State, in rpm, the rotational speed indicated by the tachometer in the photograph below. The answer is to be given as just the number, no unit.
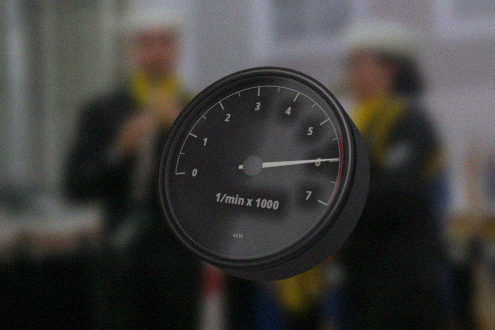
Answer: 6000
